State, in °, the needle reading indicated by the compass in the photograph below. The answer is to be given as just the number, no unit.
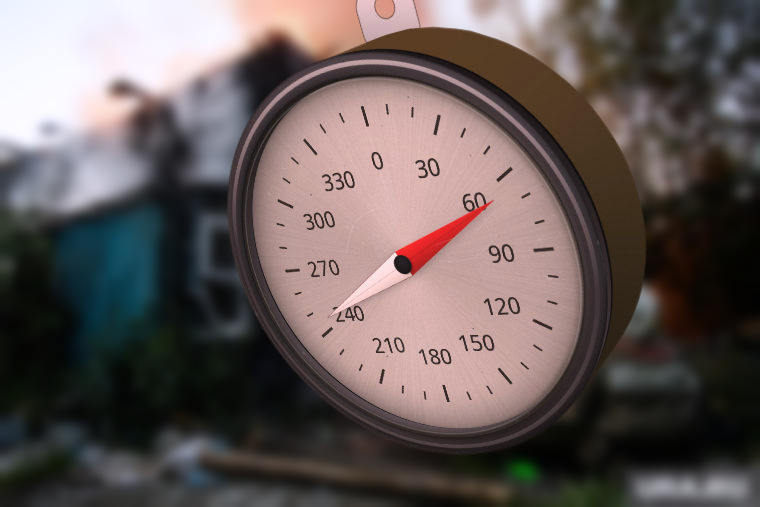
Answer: 65
